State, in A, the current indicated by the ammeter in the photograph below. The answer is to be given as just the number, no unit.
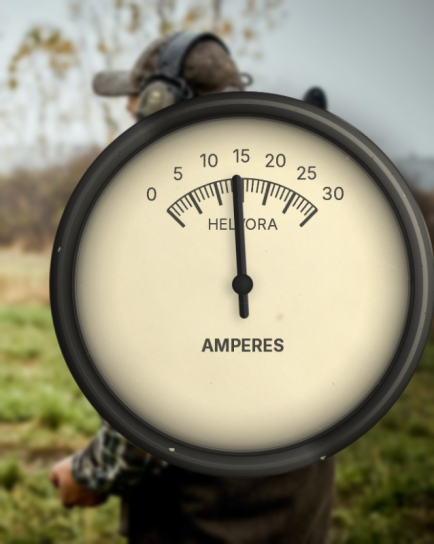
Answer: 14
